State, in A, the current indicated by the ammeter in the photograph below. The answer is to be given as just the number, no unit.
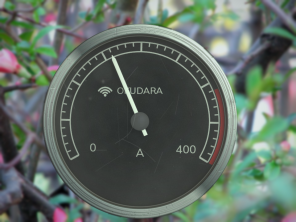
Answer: 160
